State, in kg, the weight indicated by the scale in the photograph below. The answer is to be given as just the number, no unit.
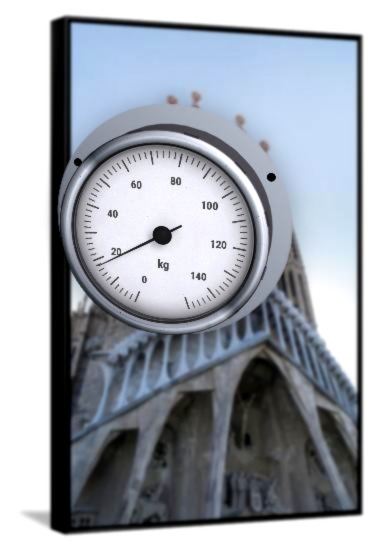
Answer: 18
